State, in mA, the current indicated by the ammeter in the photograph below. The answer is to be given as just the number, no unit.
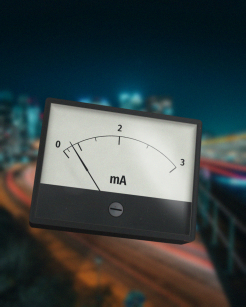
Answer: 0.75
